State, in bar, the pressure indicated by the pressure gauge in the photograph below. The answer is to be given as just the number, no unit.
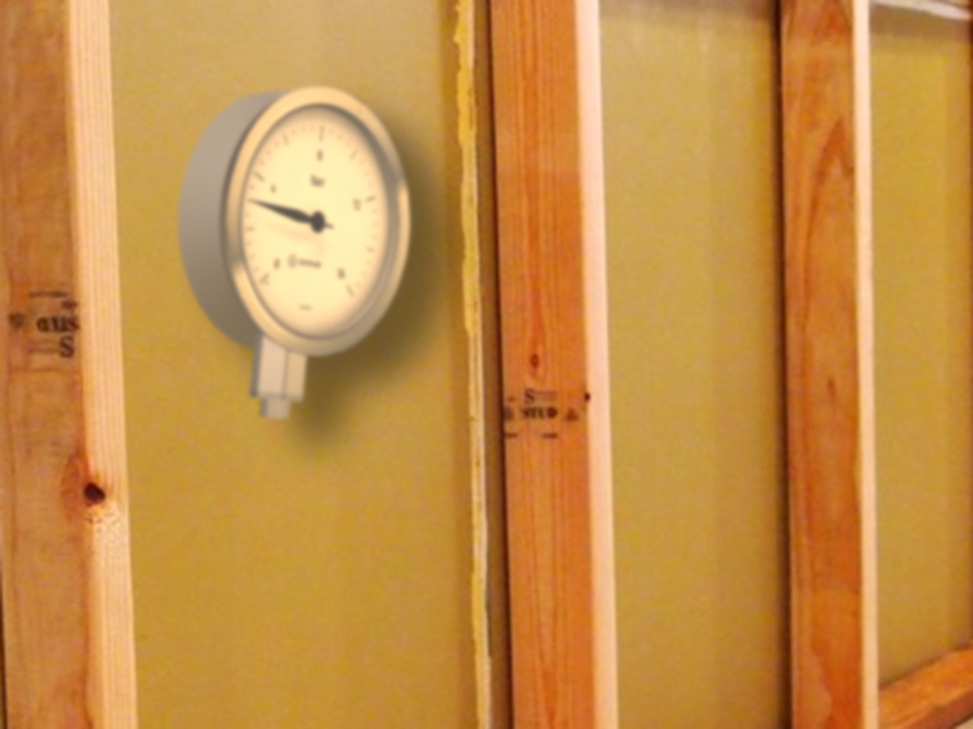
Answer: 3
